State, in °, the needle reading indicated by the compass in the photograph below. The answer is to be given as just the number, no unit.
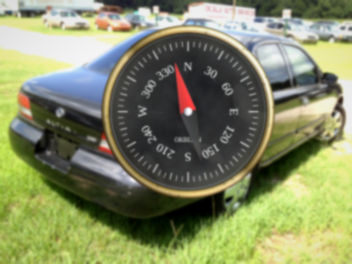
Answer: 345
